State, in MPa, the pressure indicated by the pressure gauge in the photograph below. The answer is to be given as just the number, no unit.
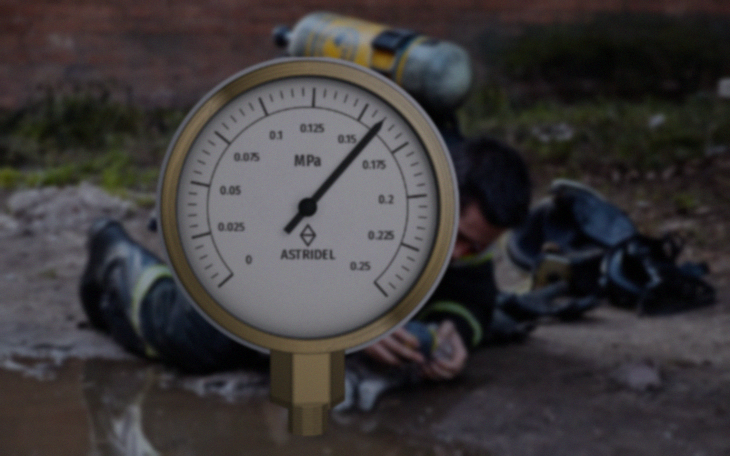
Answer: 0.16
